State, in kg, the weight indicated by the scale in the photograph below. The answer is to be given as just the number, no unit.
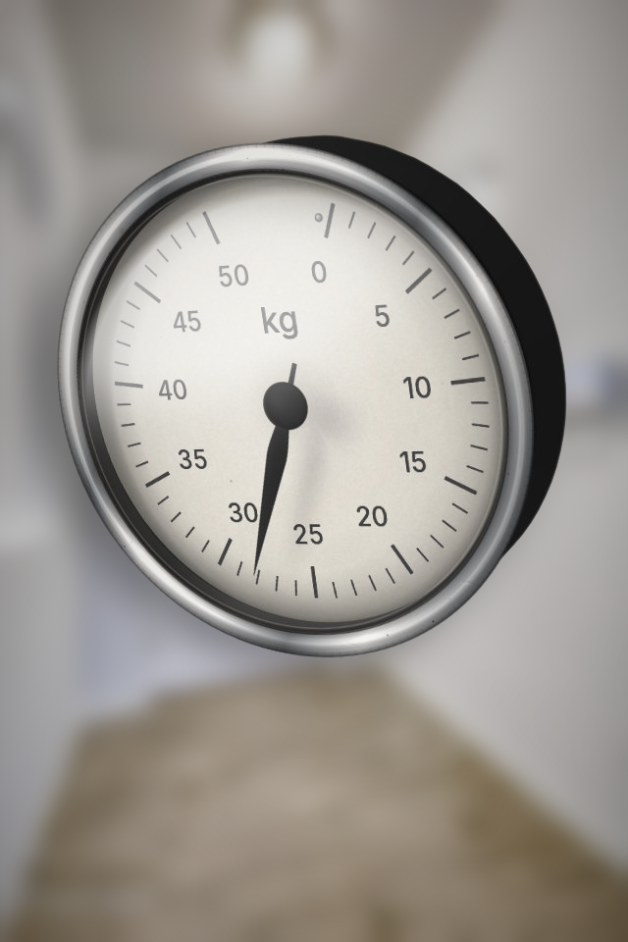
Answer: 28
